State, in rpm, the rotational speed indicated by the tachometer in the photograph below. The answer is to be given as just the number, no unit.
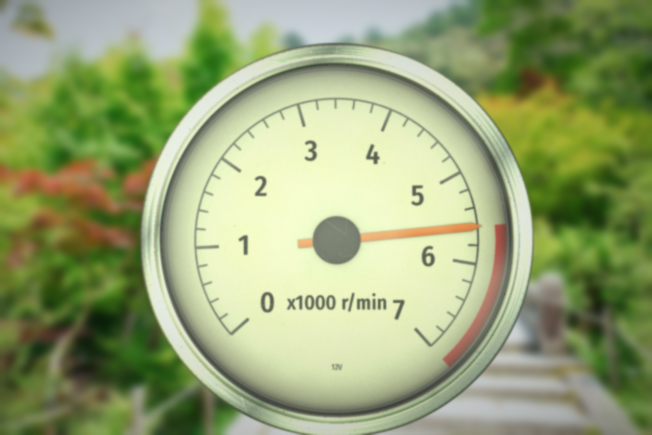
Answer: 5600
